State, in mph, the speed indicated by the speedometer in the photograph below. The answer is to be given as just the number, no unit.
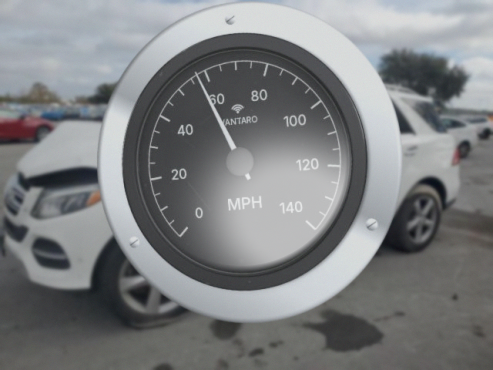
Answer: 57.5
